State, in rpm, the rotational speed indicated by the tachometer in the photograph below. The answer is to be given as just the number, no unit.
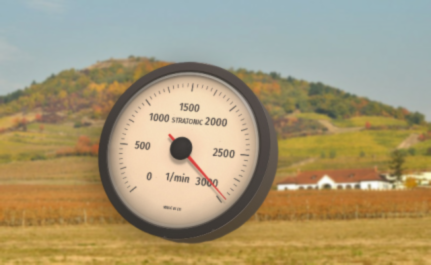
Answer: 2950
